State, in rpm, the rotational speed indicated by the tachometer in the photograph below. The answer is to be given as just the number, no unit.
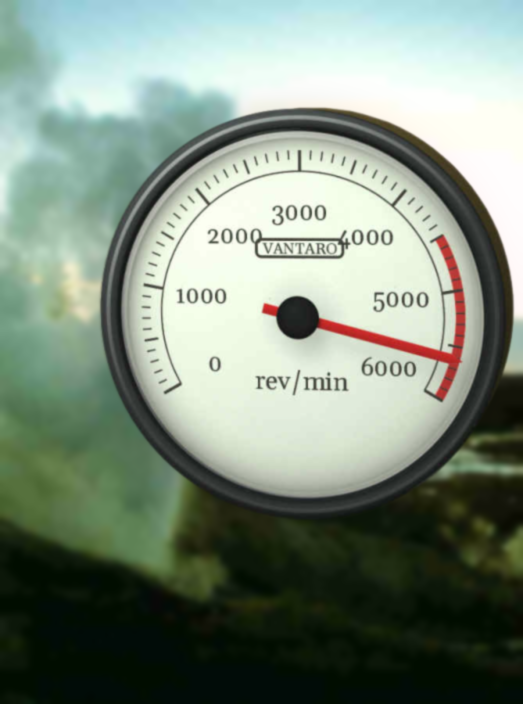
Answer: 5600
